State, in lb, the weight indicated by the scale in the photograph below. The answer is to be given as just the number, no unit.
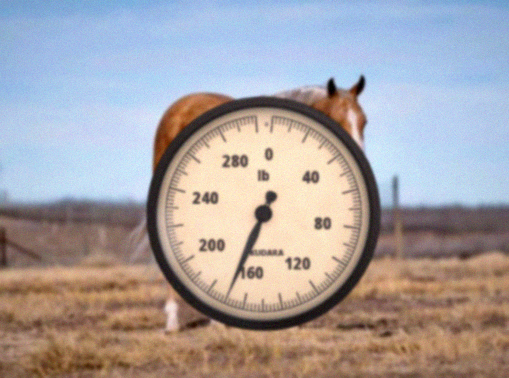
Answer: 170
